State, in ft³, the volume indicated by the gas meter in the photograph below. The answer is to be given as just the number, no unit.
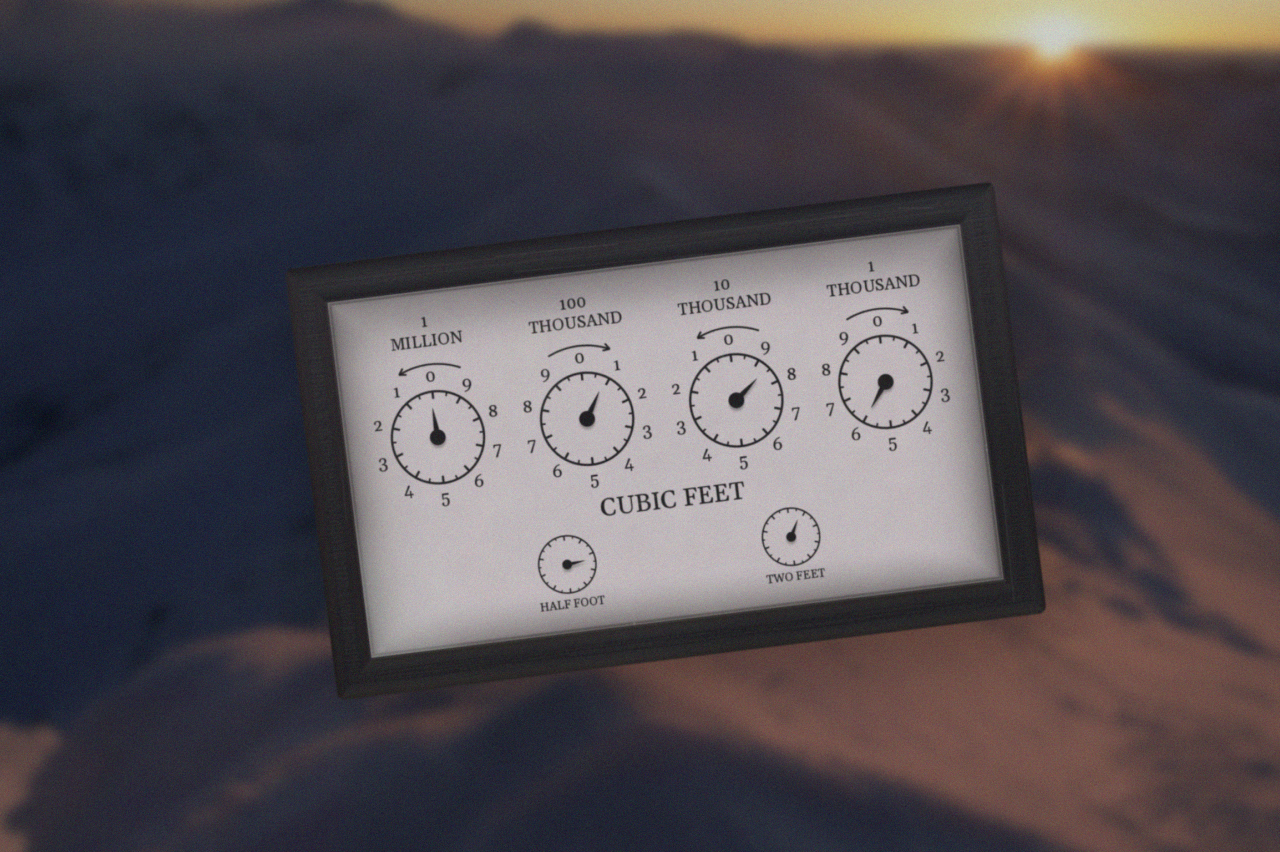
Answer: 8600
